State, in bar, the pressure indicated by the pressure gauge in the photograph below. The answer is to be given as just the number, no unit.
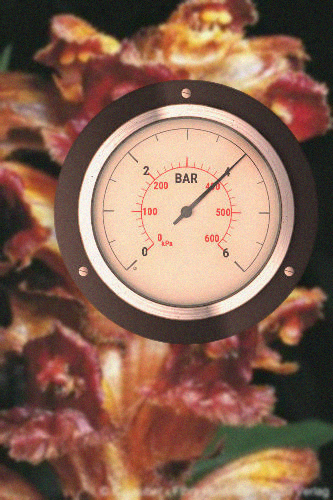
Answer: 4
